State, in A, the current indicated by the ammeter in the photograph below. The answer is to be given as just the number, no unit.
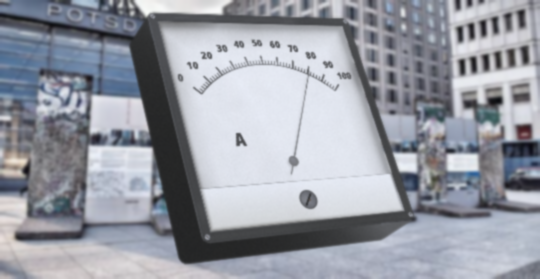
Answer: 80
